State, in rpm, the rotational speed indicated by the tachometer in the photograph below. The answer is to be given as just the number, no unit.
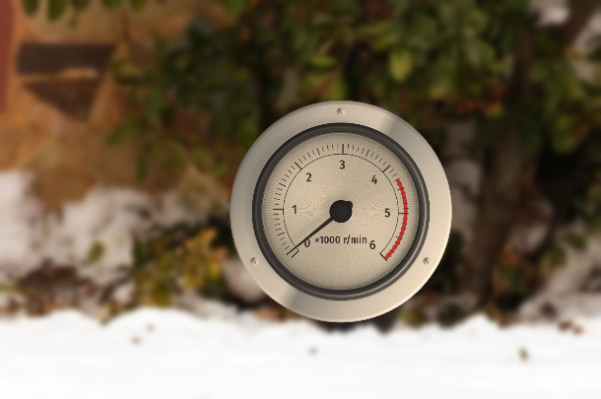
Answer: 100
